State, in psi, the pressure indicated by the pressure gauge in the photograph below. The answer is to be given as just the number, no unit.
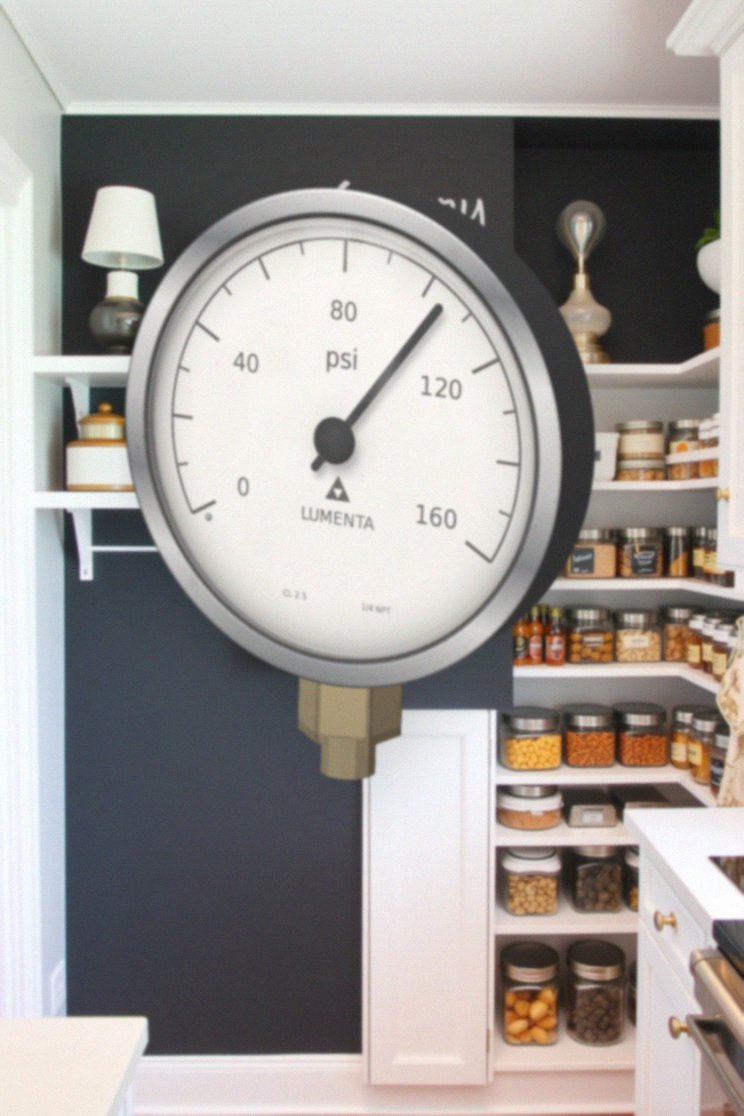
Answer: 105
